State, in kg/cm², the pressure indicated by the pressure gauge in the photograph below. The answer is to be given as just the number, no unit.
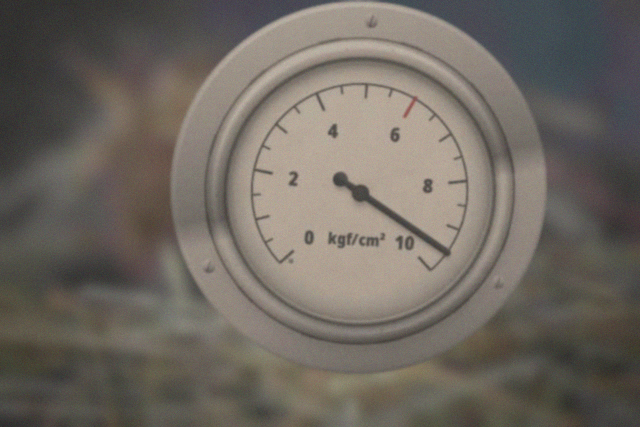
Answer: 9.5
